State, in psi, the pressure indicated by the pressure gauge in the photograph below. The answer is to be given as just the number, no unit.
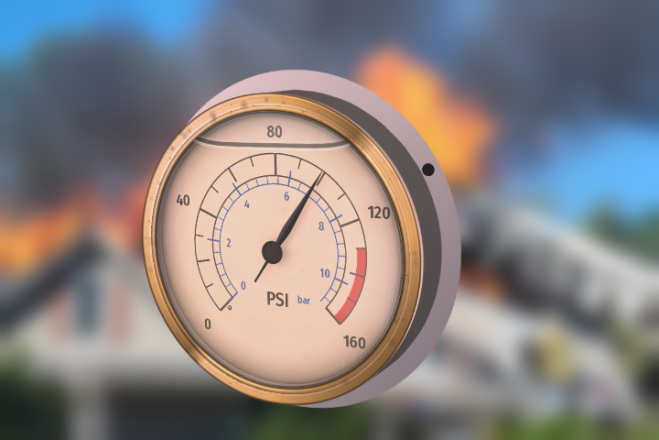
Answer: 100
